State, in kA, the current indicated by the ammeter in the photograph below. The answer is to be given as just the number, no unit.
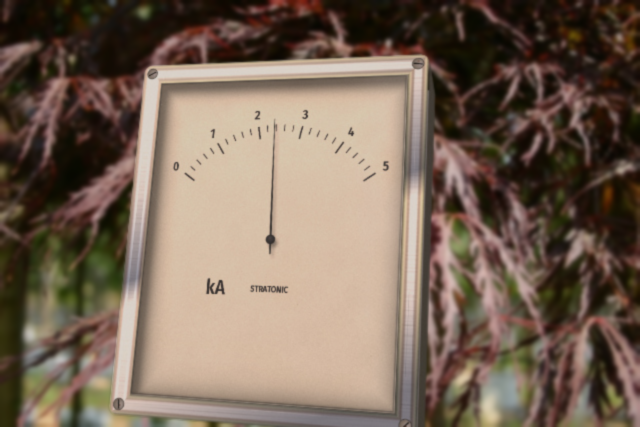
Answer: 2.4
